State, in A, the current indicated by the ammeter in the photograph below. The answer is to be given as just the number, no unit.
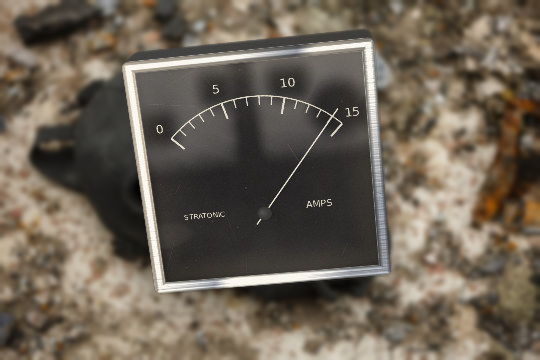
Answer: 14
